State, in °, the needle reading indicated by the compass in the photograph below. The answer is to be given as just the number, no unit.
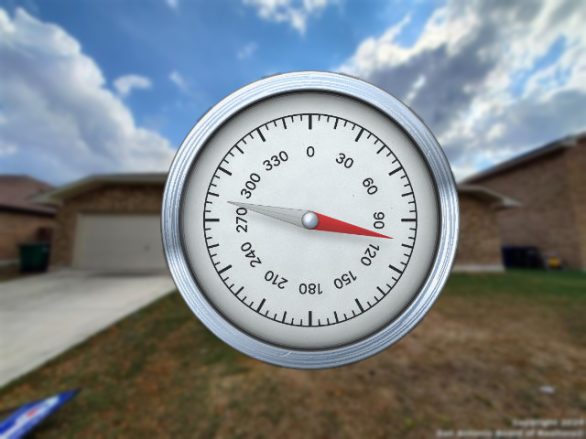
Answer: 102.5
